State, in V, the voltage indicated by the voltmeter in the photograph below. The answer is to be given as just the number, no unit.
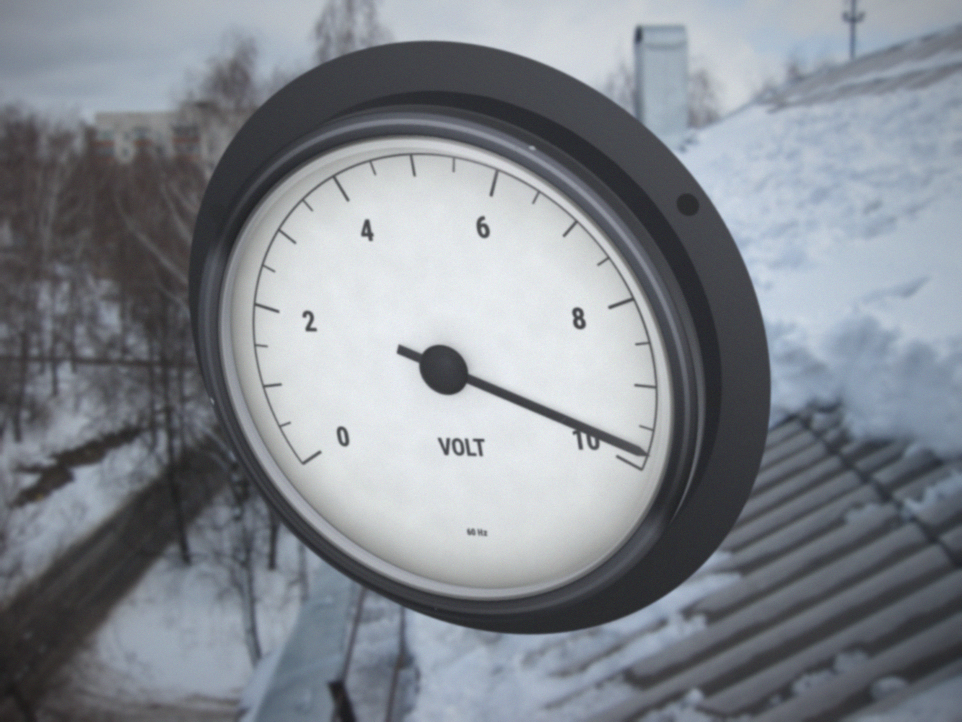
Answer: 9.75
